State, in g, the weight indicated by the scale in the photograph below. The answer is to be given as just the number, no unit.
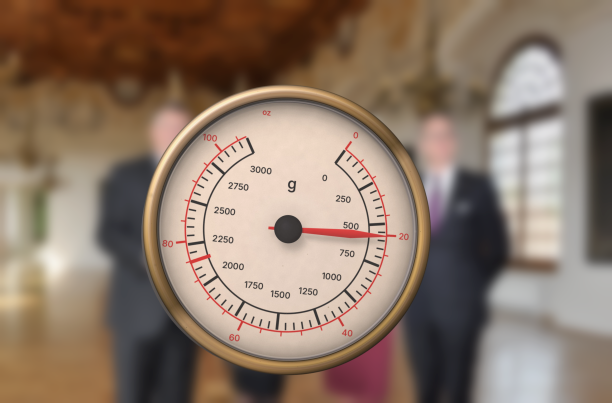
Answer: 575
